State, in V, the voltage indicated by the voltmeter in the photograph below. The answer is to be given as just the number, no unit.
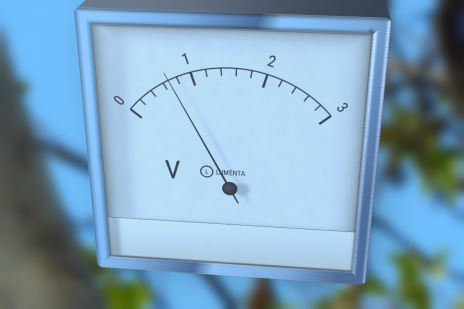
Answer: 0.7
